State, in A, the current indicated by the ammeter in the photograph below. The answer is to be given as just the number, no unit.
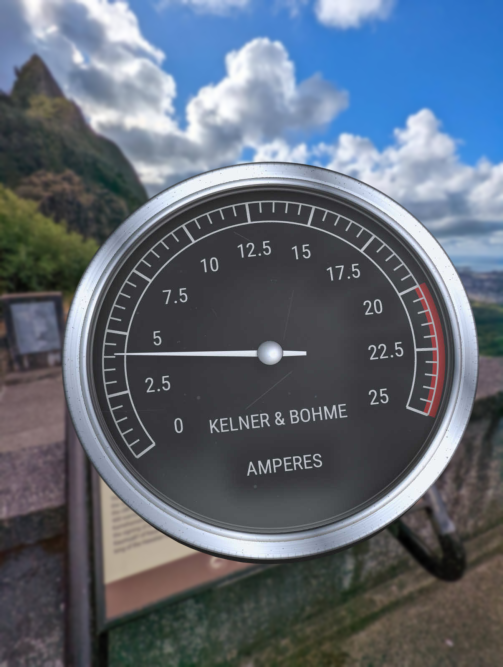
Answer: 4
